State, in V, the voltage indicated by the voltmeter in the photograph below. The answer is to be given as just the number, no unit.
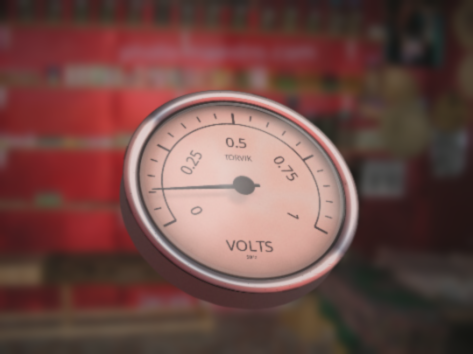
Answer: 0.1
